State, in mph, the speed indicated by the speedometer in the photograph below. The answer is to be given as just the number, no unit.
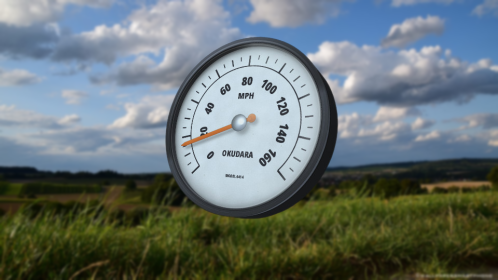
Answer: 15
